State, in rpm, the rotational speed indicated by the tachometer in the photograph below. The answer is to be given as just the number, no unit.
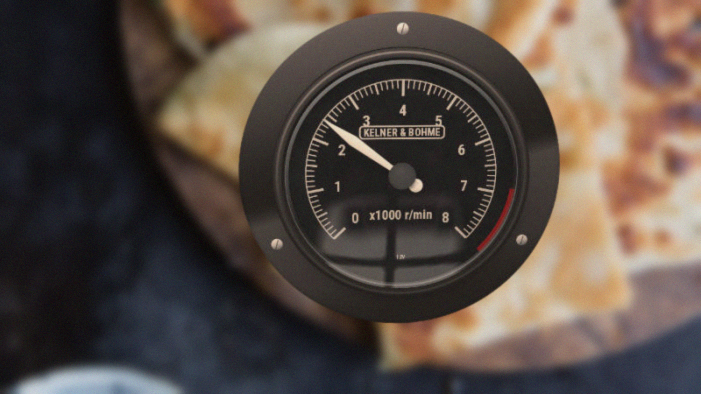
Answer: 2400
